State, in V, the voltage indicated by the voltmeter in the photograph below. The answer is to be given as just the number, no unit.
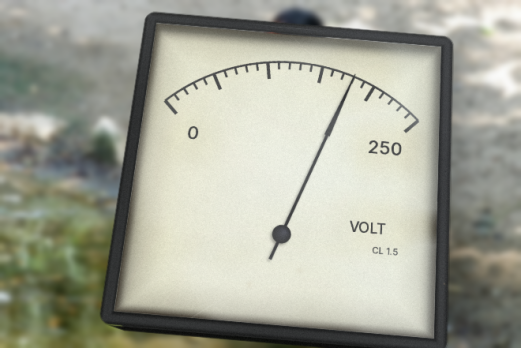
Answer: 180
